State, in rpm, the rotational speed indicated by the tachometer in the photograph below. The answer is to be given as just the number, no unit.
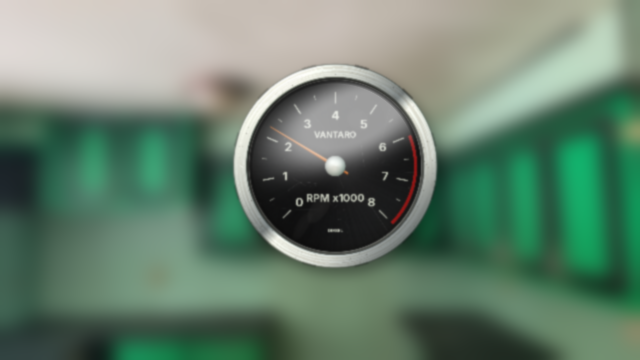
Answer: 2250
